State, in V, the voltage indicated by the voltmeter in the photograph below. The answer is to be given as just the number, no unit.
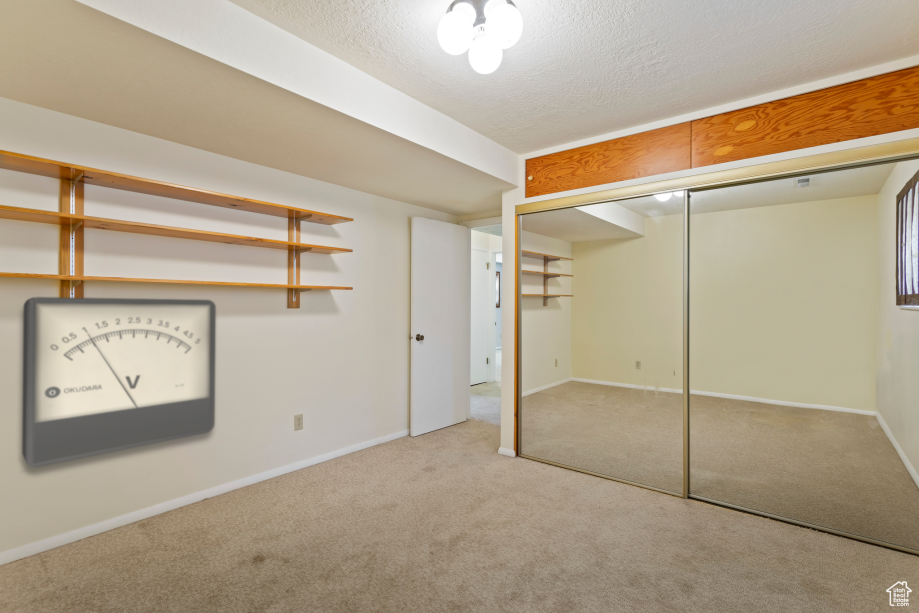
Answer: 1
